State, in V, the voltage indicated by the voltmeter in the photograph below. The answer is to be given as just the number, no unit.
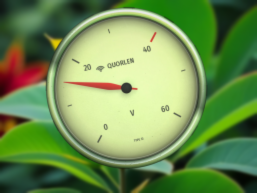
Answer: 15
